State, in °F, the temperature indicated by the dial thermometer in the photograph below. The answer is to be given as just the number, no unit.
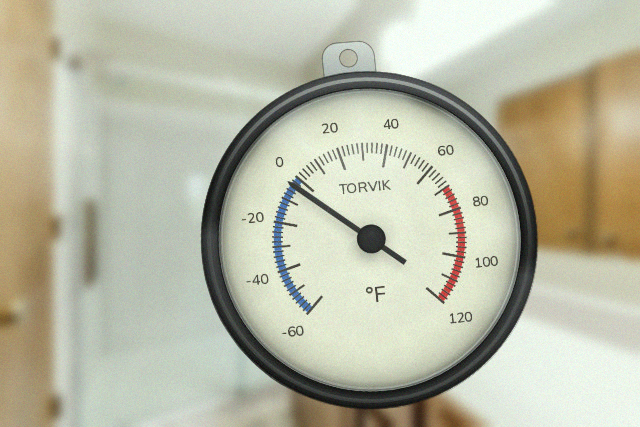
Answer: -4
